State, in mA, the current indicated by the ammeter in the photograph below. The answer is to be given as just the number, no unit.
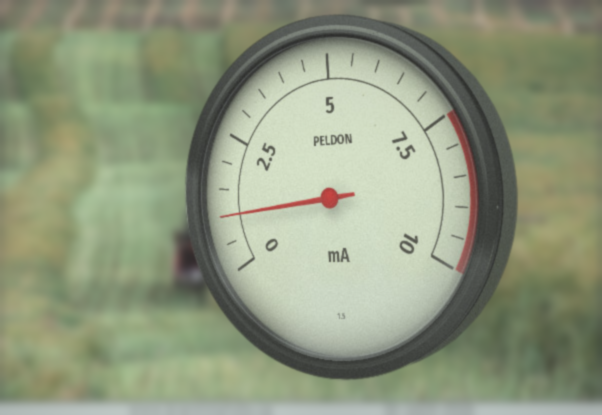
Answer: 1
